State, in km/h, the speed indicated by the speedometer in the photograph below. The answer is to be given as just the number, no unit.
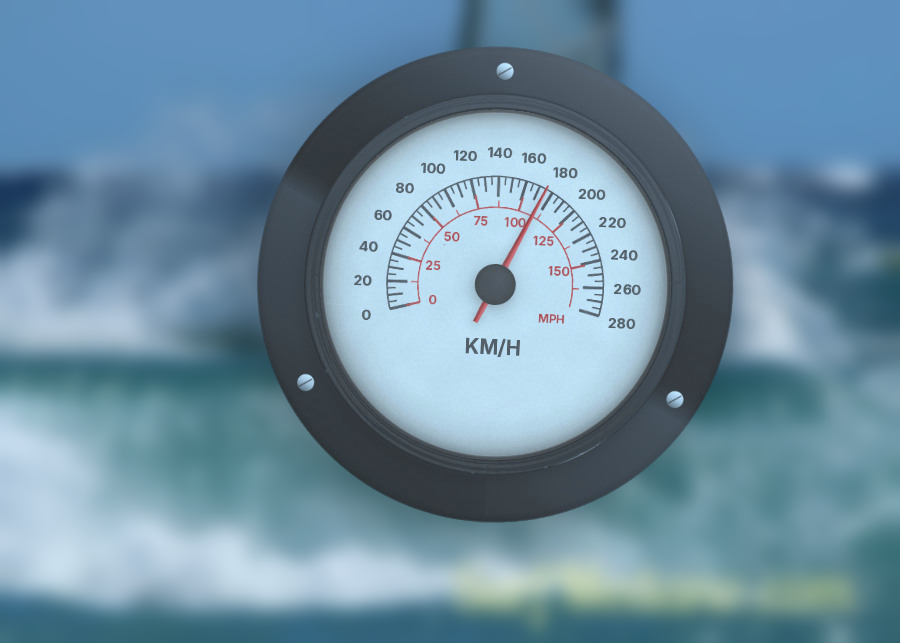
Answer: 175
